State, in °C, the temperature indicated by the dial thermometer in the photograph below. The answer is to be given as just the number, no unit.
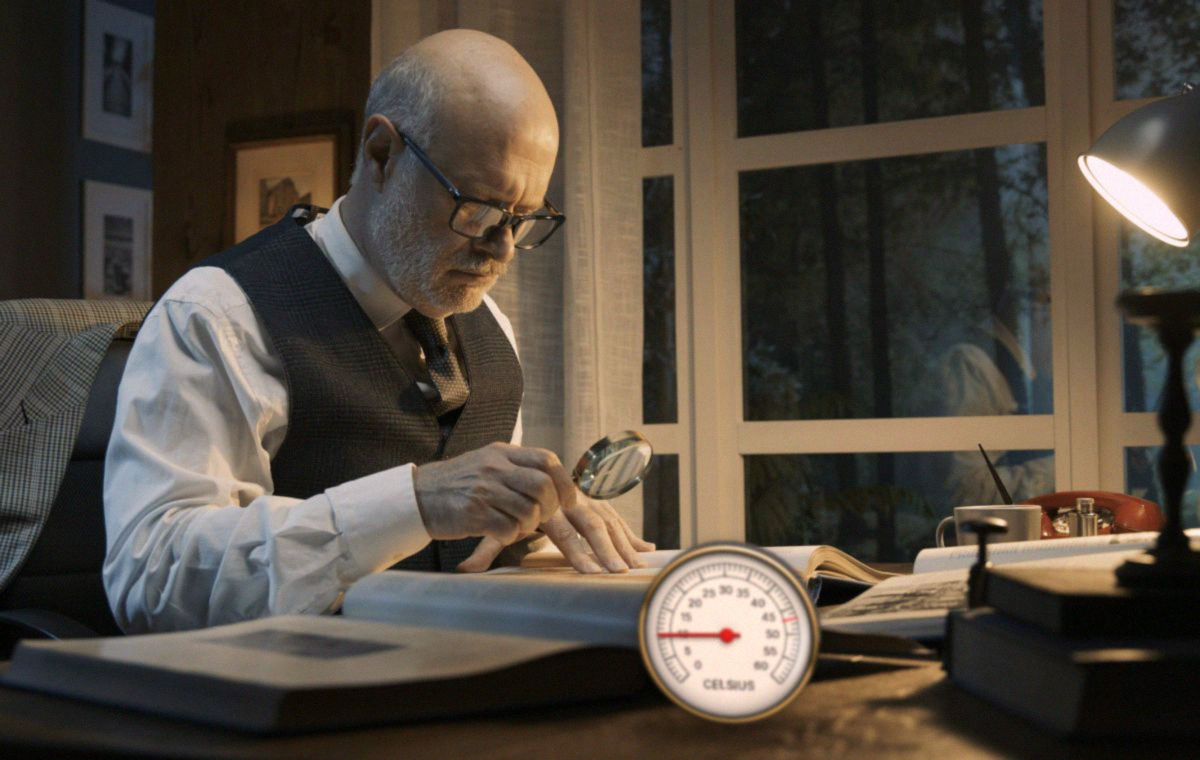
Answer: 10
